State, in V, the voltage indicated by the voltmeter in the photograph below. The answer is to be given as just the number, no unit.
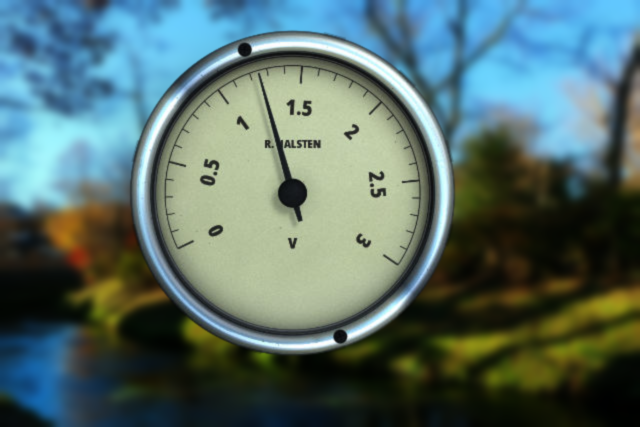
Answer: 1.25
